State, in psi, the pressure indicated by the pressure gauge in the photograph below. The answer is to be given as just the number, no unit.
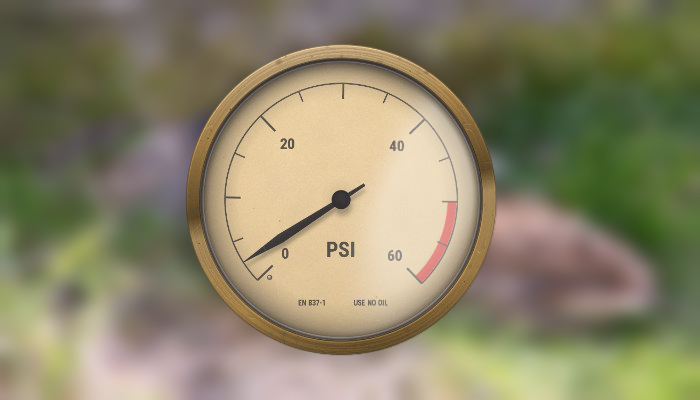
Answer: 2.5
